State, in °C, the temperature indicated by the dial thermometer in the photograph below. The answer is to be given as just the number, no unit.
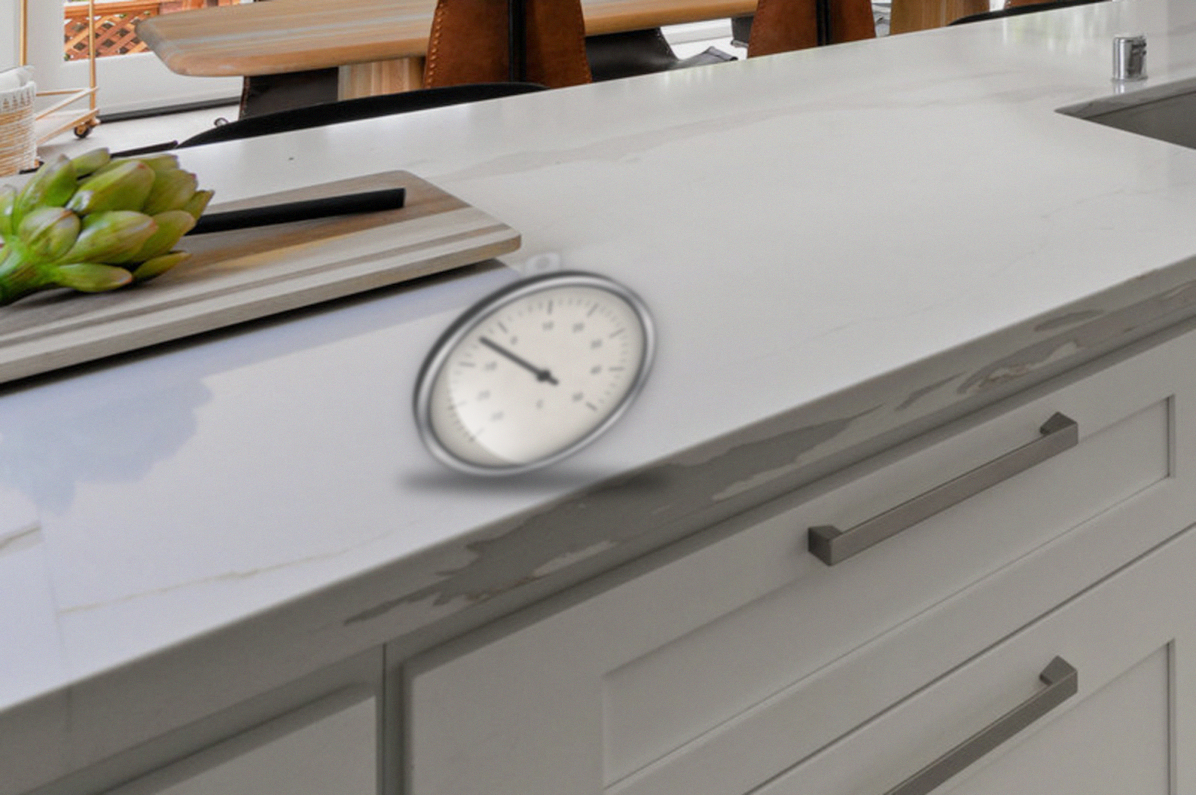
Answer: -4
